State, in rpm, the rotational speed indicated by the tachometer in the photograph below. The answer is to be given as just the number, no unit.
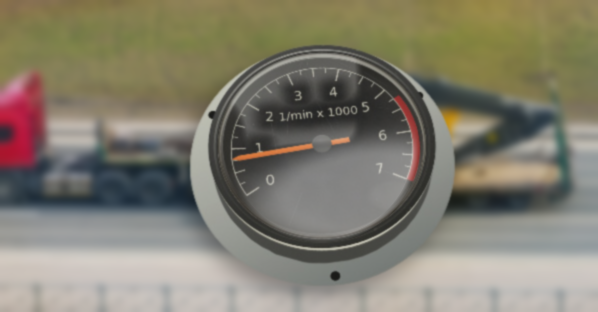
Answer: 750
